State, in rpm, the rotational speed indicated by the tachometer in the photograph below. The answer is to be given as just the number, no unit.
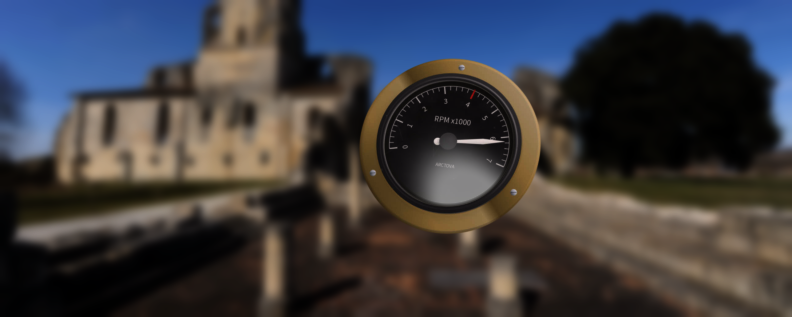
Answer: 6200
